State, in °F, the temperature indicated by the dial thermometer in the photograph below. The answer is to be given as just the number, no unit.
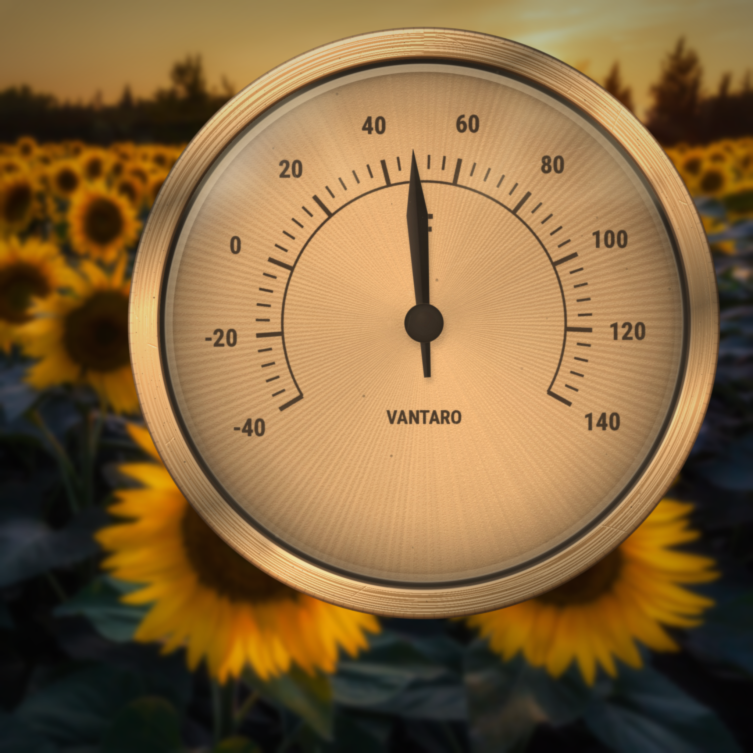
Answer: 48
